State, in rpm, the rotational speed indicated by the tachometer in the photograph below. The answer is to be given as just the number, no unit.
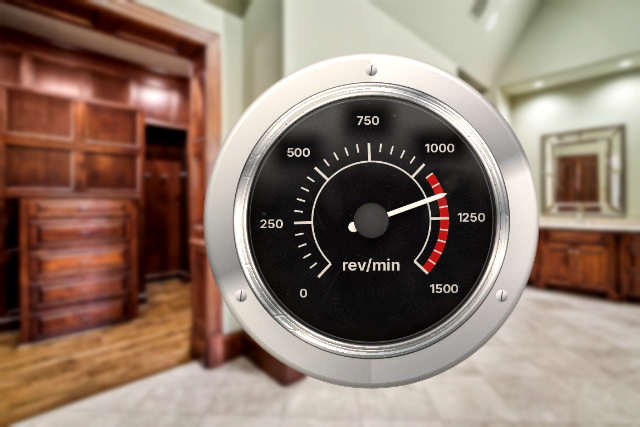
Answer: 1150
